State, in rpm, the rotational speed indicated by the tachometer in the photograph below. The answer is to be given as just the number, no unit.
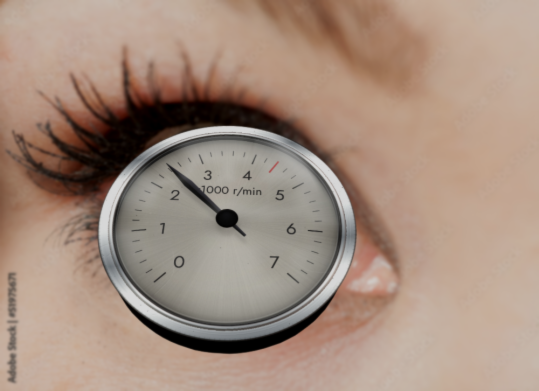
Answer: 2400
